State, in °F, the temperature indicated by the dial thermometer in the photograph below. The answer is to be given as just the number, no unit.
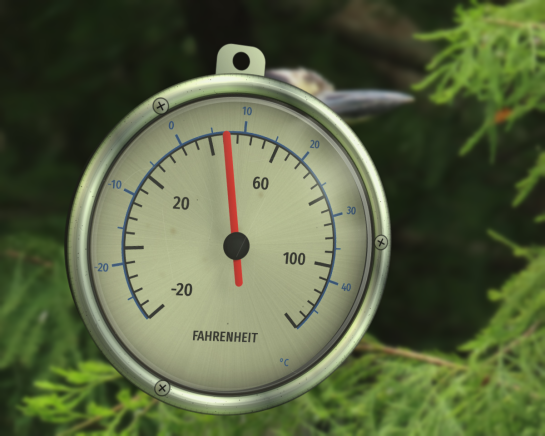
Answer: 44
